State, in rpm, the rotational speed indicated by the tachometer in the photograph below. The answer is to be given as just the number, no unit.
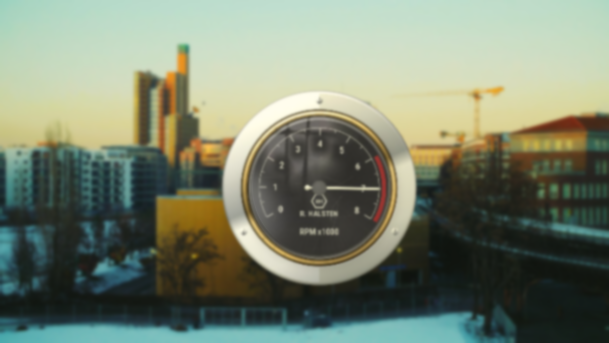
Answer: 7000
